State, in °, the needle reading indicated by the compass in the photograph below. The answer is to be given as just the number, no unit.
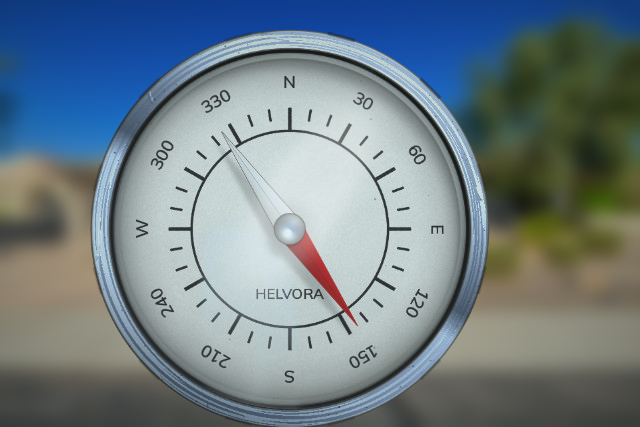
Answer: 145
